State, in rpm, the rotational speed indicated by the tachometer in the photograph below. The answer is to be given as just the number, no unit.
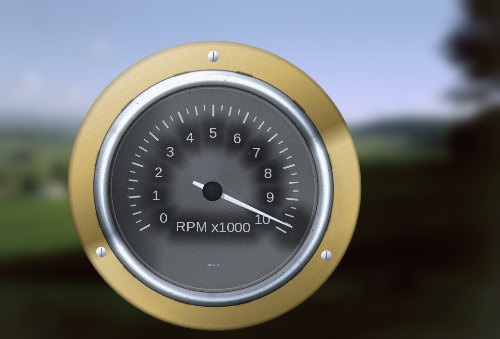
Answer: 9750
